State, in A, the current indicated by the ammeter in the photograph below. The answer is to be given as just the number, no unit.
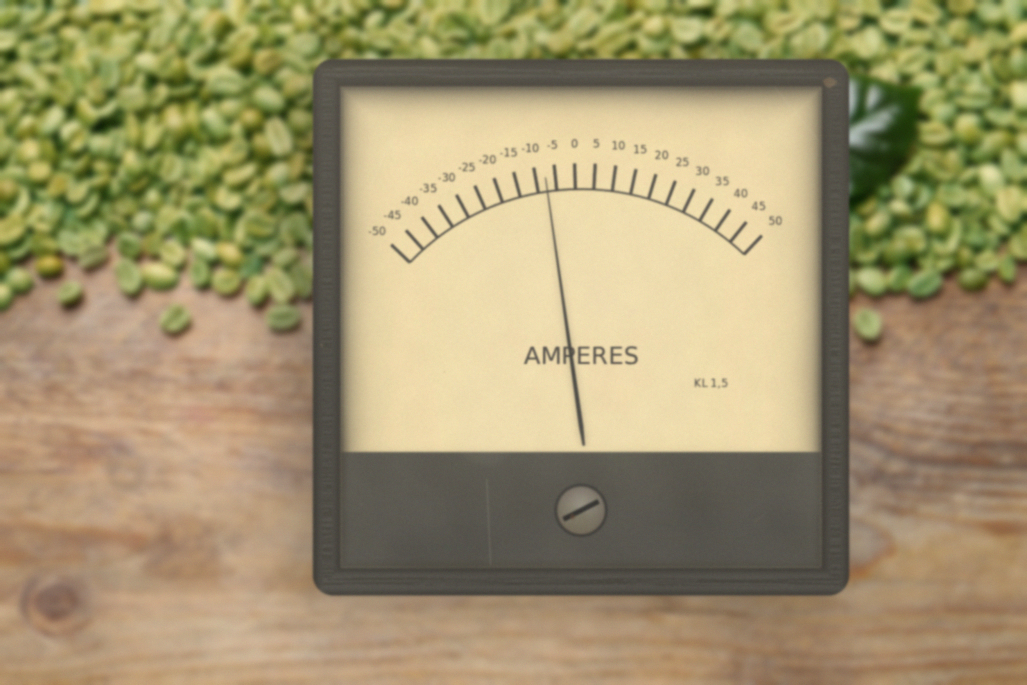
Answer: -7.5
